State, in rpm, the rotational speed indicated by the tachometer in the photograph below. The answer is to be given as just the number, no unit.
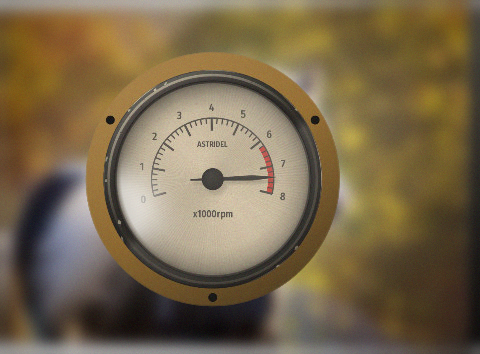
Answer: 7400
